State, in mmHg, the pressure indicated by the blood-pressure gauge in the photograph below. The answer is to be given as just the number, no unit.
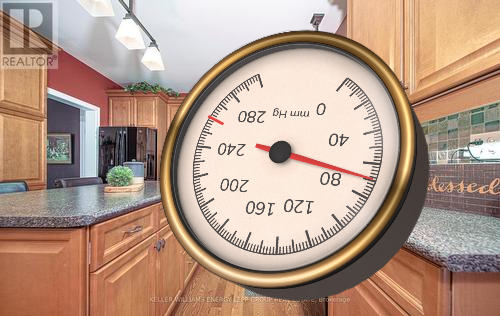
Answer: 70
